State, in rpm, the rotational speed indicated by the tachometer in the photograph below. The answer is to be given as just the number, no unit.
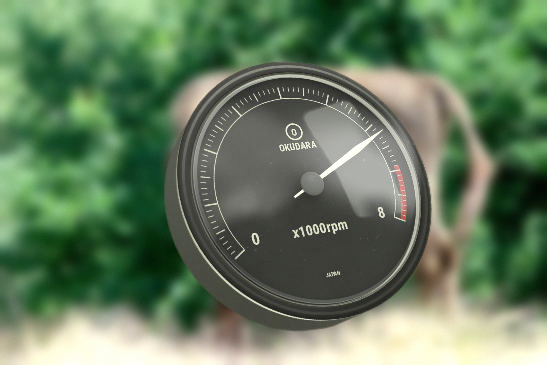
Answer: 6200
